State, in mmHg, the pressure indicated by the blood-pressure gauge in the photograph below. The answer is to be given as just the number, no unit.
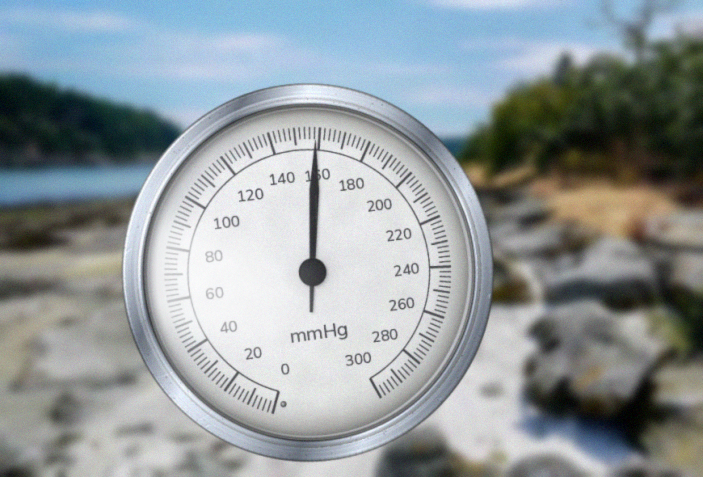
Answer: 158
